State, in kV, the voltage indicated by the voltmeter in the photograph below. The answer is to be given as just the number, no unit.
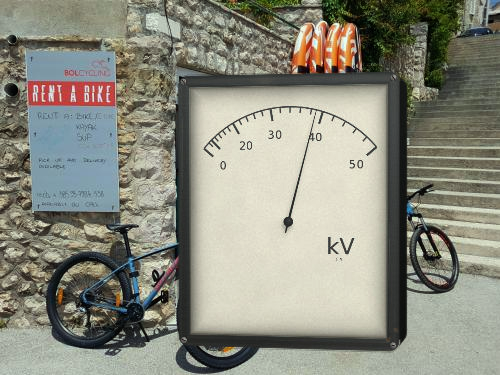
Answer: 39
